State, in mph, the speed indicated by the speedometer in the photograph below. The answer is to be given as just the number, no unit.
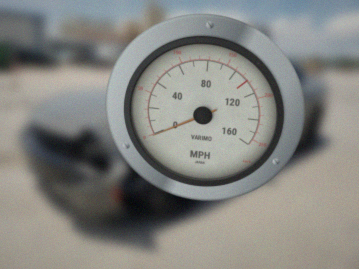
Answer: 0
